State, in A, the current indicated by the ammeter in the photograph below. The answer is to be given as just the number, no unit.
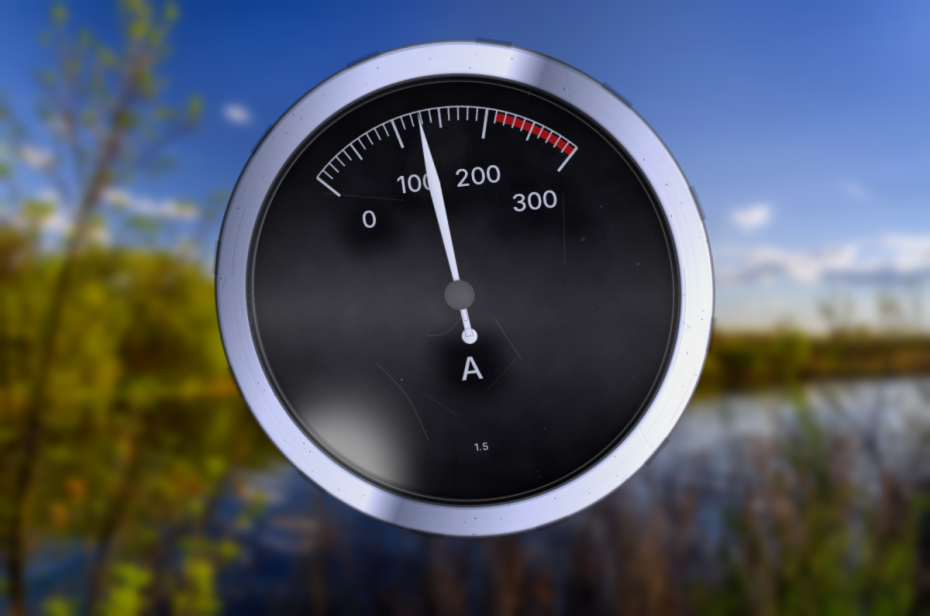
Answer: 130
